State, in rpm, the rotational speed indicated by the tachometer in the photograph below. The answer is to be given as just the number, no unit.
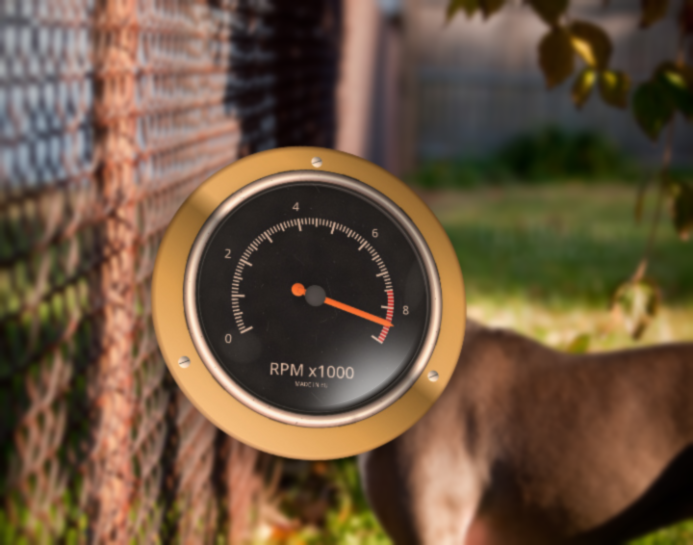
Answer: 8500
